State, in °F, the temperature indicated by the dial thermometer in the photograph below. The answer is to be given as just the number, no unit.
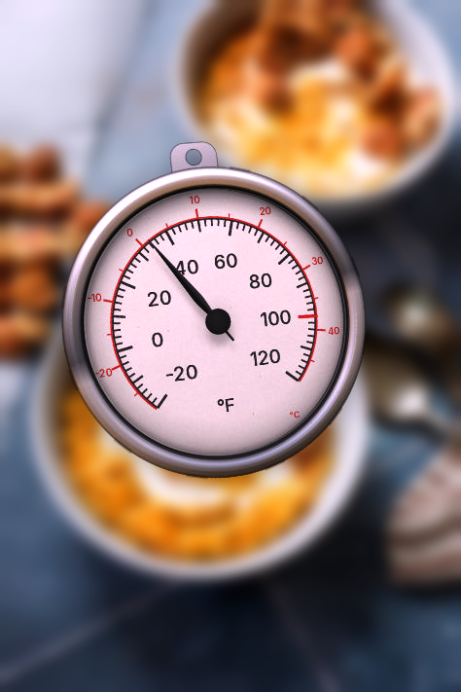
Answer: 34
